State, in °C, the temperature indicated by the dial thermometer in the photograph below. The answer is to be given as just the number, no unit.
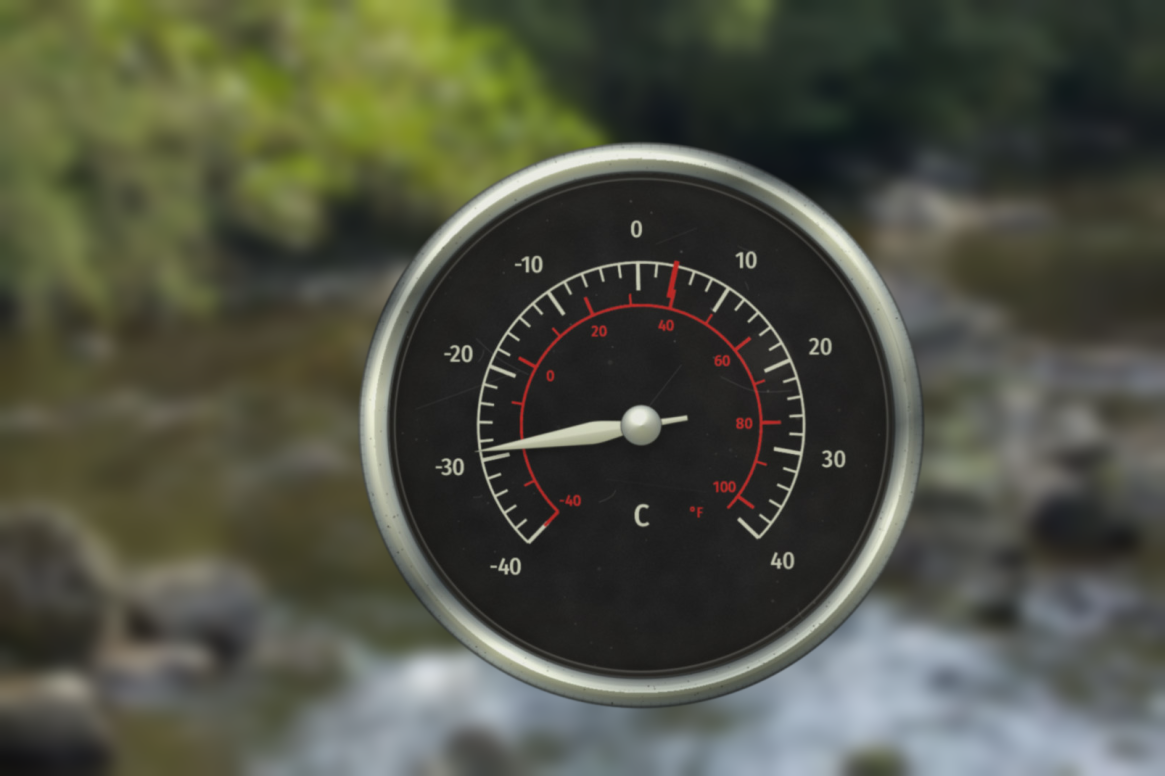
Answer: -29
